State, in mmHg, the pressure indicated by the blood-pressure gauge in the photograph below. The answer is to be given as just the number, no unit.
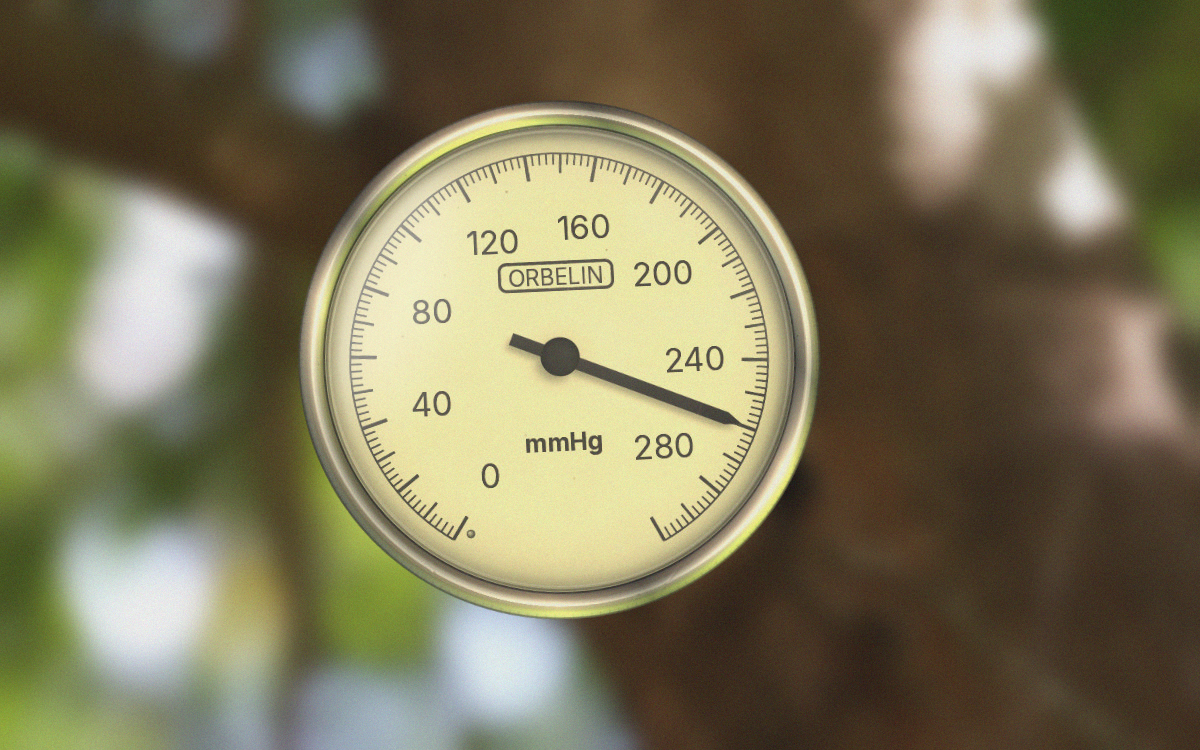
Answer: 260
